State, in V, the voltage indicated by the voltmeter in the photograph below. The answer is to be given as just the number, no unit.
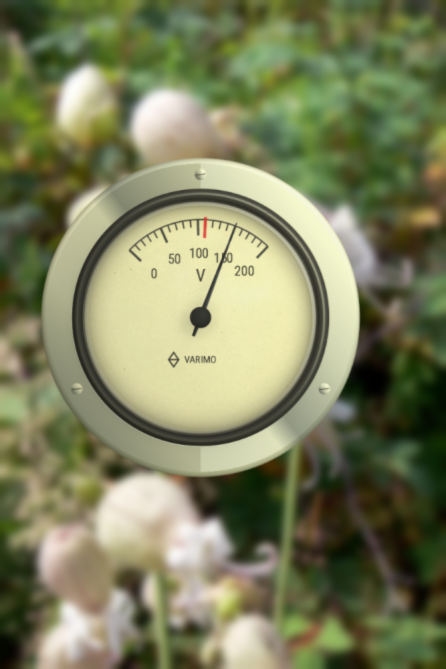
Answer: 150
